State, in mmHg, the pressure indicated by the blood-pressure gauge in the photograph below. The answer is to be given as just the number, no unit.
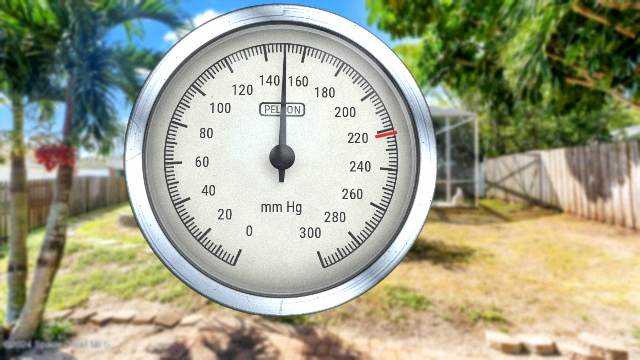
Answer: 150
